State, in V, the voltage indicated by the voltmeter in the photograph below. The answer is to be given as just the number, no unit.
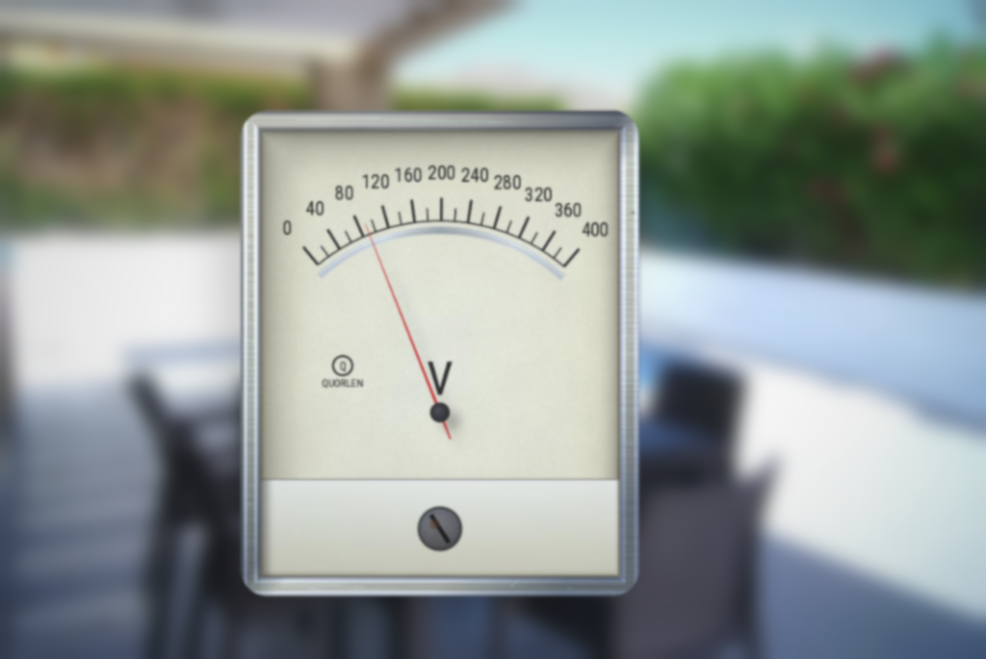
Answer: 90
